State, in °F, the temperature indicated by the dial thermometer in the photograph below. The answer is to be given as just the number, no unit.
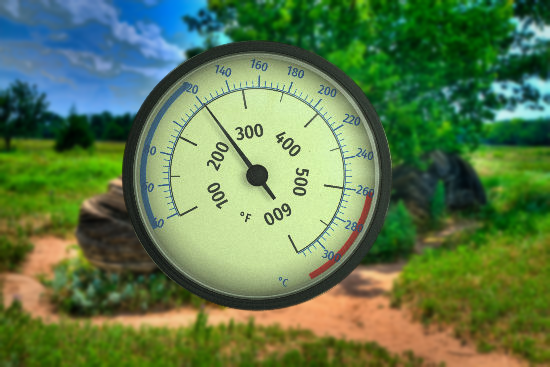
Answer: 250
